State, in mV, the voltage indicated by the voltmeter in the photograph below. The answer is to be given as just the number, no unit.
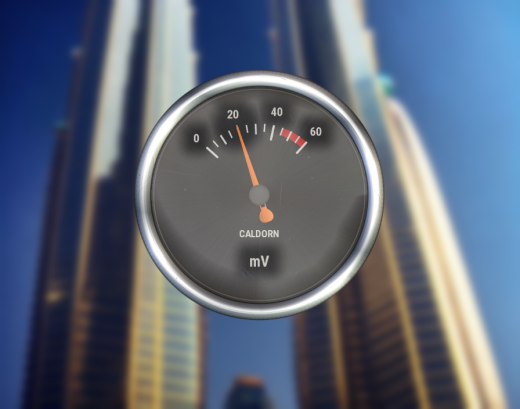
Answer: 20
